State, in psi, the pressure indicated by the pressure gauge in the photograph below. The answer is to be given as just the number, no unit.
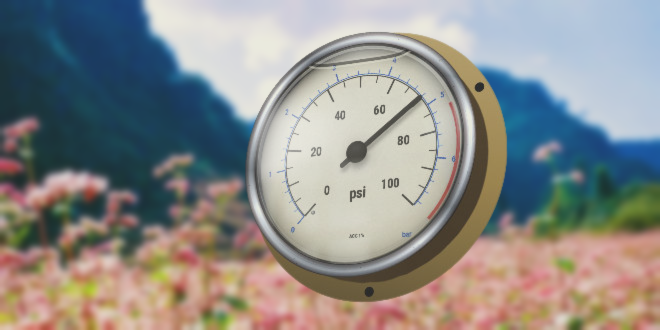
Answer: 70
